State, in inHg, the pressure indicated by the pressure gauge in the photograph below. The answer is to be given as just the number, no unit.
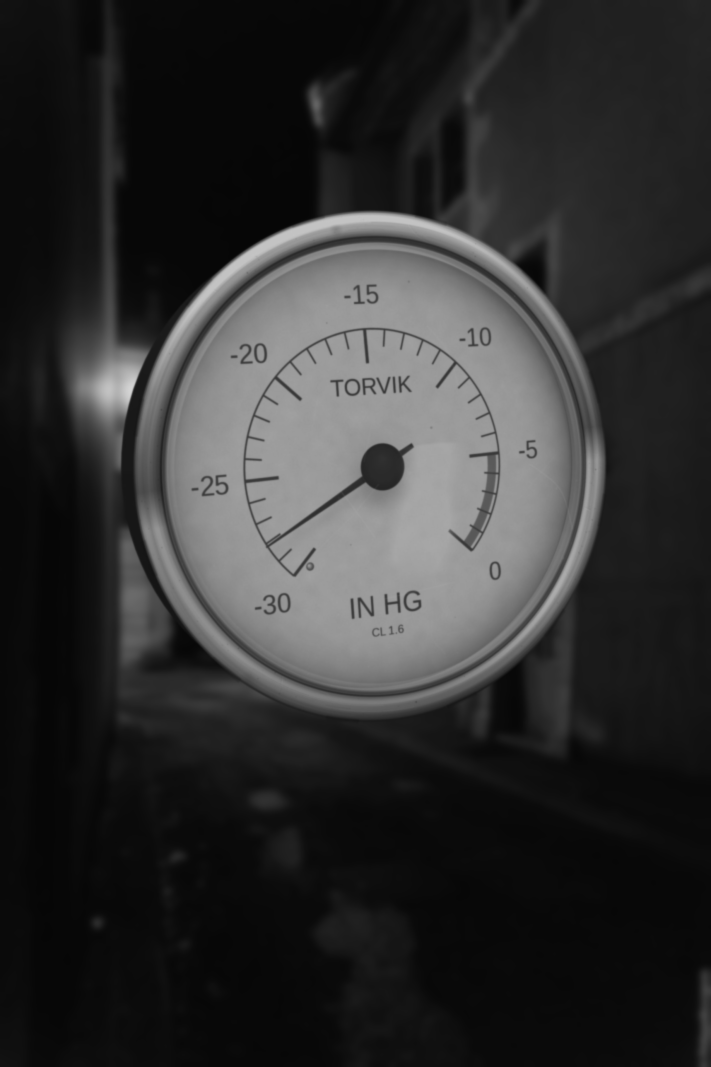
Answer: -28
